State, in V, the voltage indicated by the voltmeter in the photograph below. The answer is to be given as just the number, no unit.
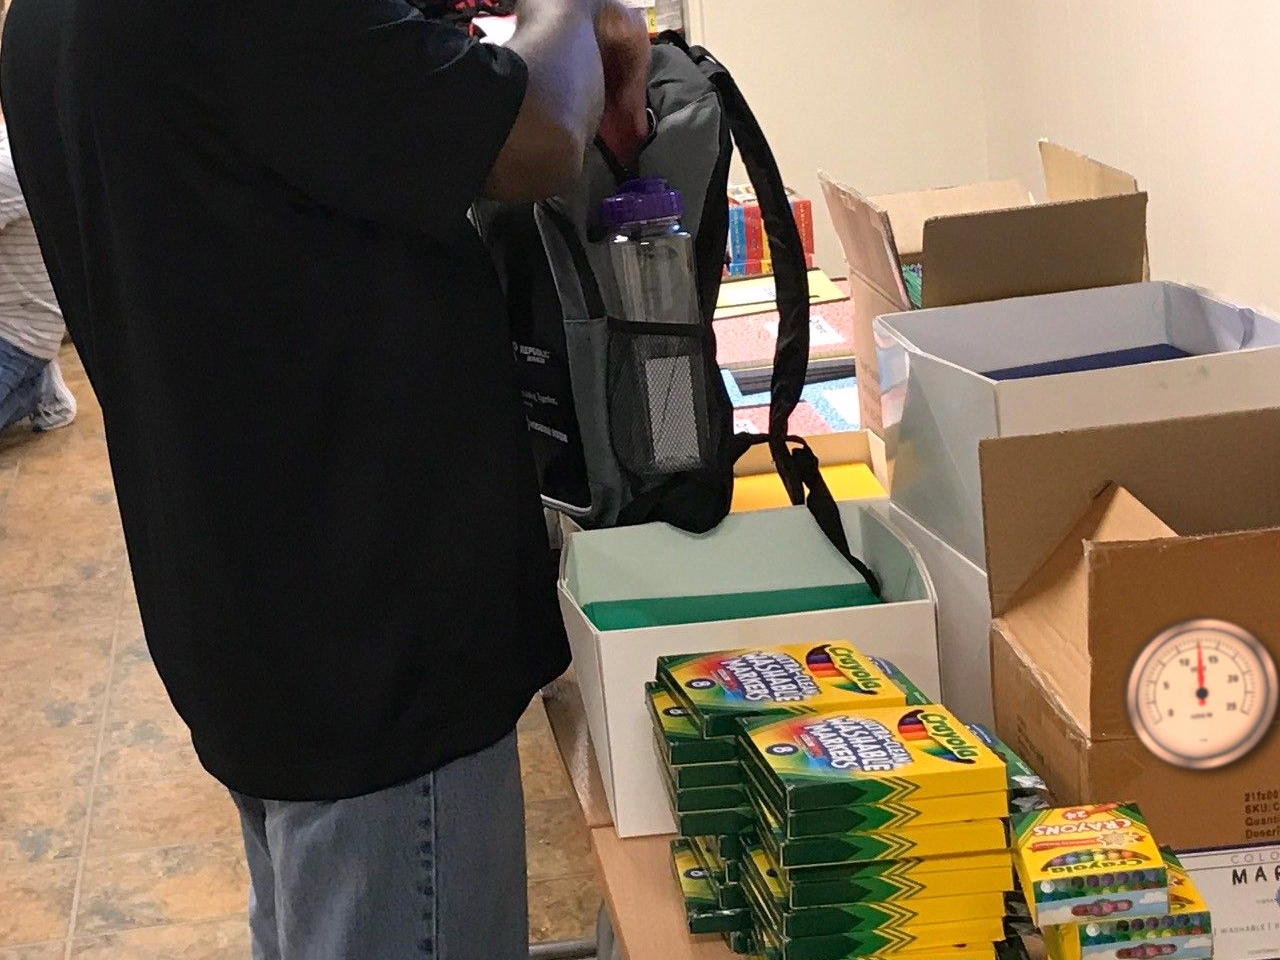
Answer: 12.5
